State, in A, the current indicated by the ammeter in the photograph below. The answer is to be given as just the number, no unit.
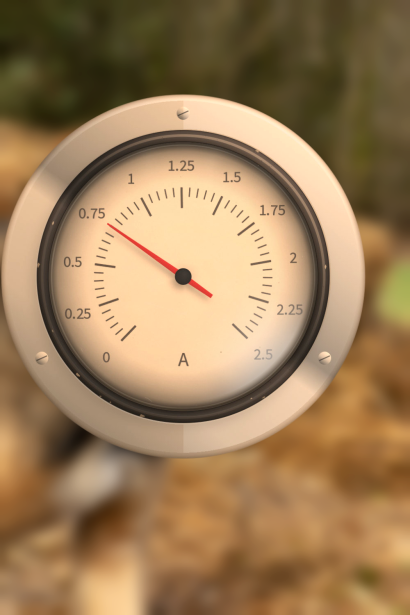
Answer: 0.75
